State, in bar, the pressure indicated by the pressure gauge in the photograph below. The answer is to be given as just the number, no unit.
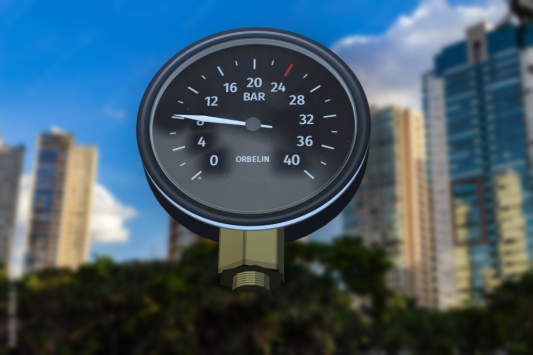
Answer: 8
